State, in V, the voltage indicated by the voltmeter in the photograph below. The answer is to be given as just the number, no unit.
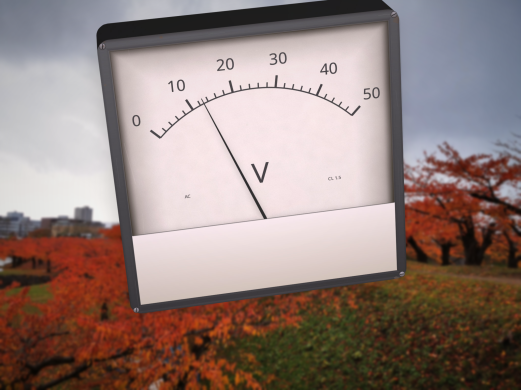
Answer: 13
